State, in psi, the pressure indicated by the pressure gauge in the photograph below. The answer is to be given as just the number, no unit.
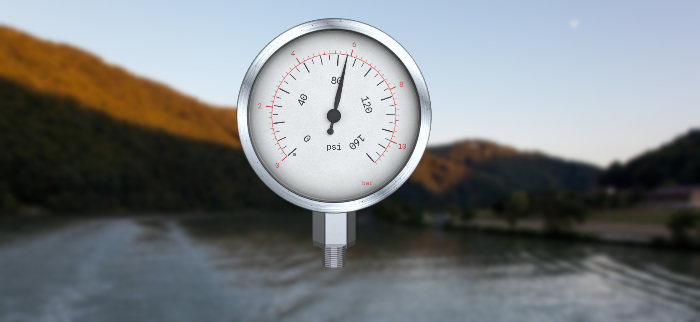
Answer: 85
